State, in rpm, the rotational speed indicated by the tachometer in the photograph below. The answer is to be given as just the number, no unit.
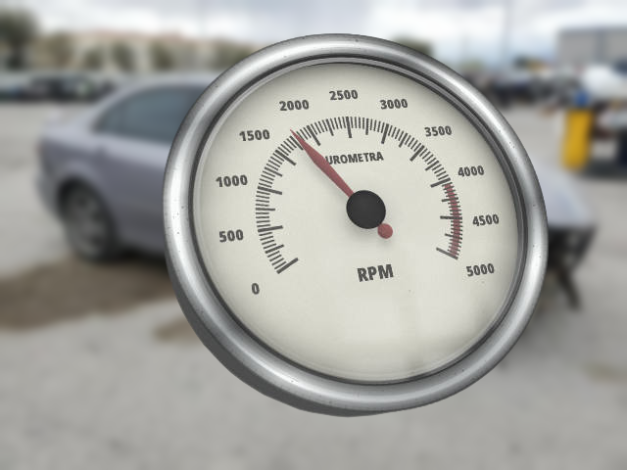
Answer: 1750
